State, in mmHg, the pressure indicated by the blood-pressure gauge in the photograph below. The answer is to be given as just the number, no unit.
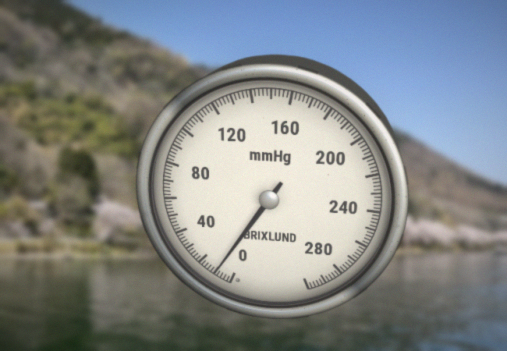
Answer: 10
